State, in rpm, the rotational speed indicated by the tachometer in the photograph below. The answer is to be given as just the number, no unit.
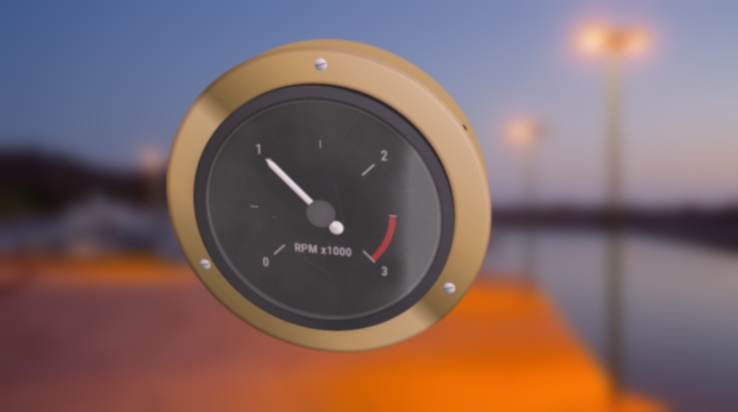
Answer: 1000
